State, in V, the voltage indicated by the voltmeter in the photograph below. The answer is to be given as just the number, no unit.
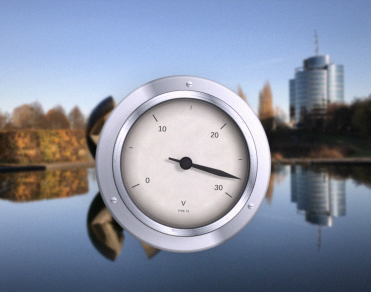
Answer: 27.5
